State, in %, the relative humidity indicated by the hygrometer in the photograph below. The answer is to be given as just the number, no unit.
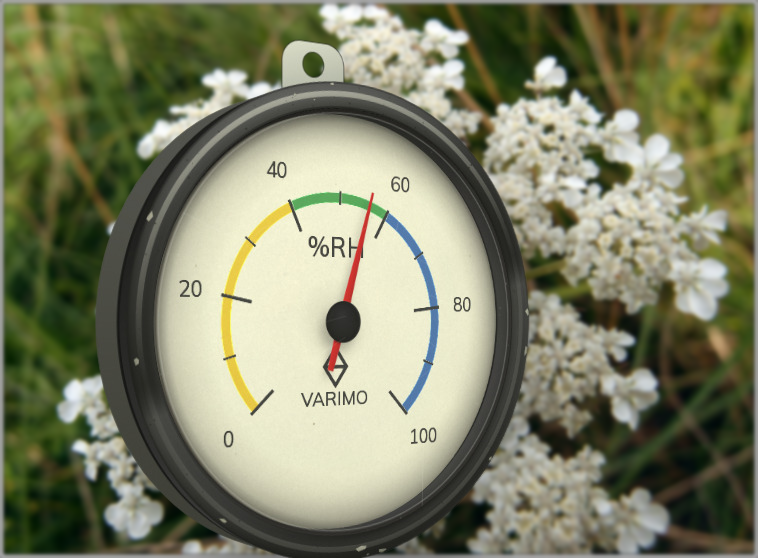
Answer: 55
